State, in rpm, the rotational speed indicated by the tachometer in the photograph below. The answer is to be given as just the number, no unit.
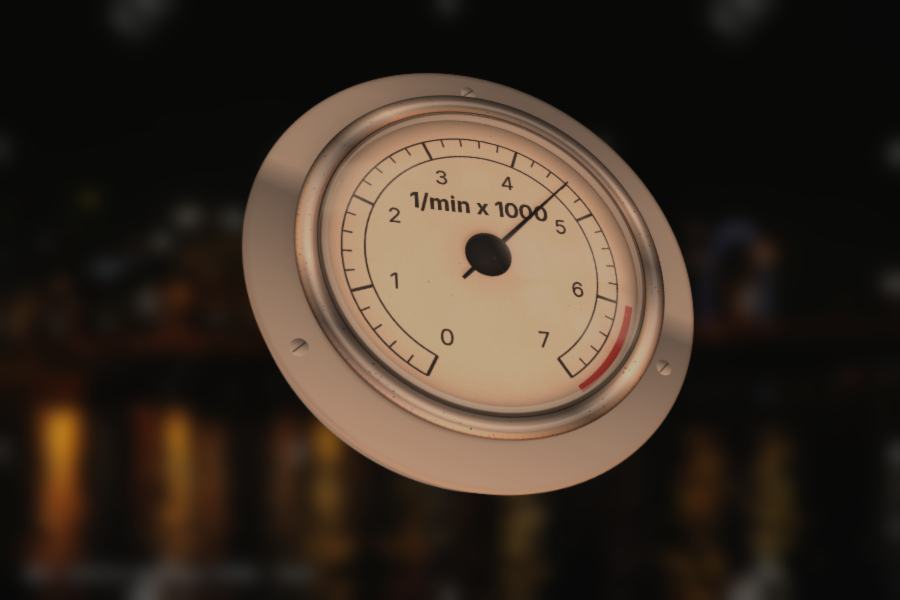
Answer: 4600
